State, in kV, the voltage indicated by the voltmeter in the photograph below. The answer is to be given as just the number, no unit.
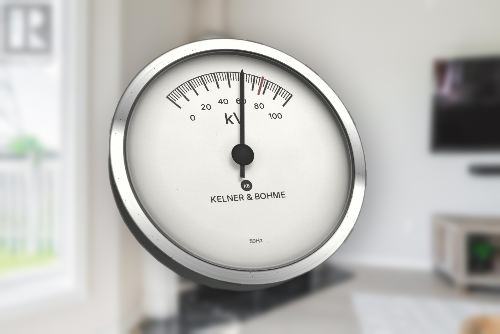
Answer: 60
